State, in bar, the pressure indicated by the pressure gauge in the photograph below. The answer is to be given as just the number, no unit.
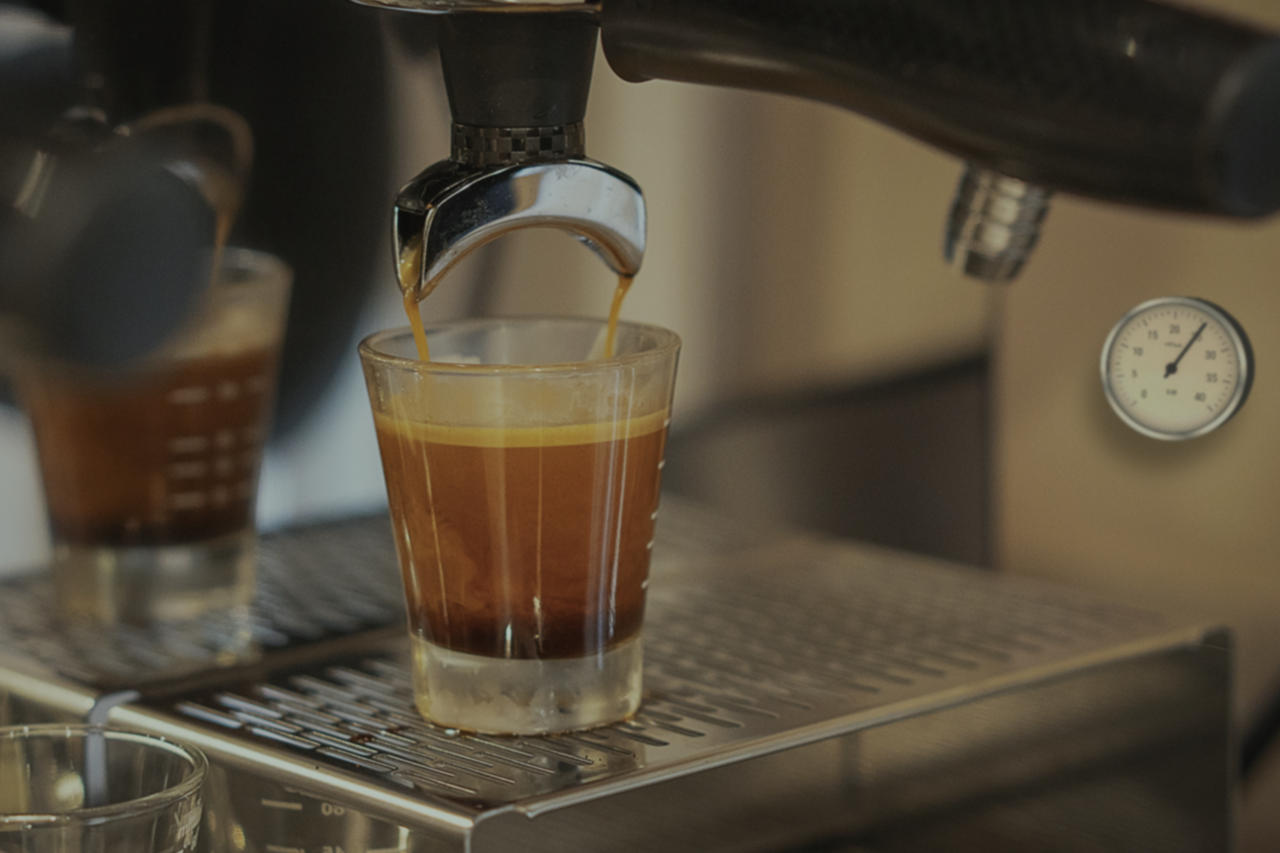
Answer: 25
